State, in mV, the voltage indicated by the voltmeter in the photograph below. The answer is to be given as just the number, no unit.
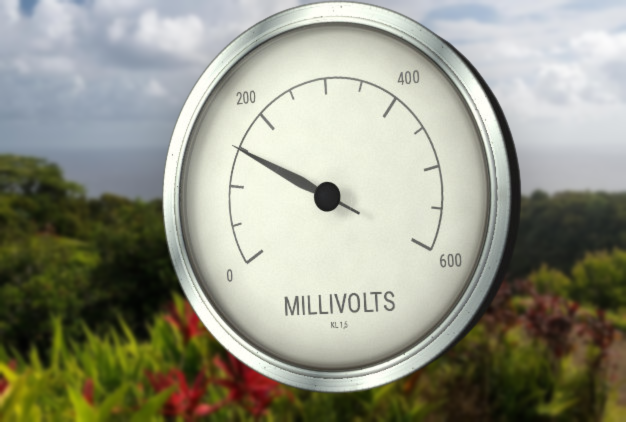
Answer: 150
